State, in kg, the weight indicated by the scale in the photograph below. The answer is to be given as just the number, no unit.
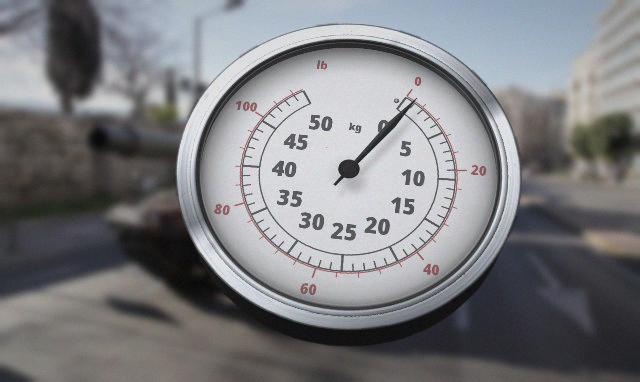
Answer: 1
